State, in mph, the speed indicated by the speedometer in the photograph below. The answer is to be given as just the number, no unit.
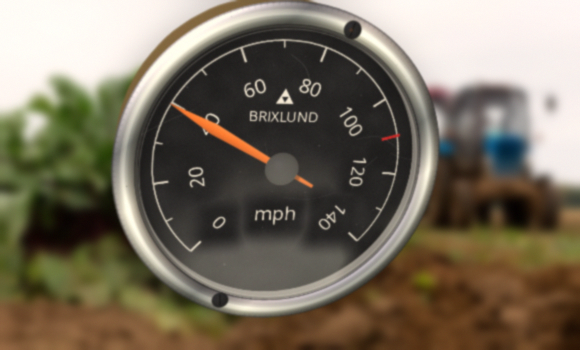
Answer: 40
